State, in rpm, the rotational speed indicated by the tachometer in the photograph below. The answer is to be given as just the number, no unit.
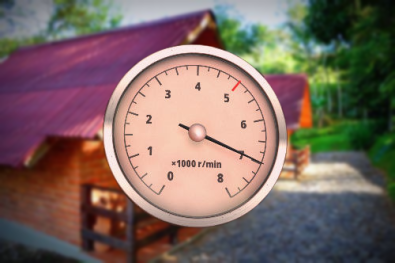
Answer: 7000
